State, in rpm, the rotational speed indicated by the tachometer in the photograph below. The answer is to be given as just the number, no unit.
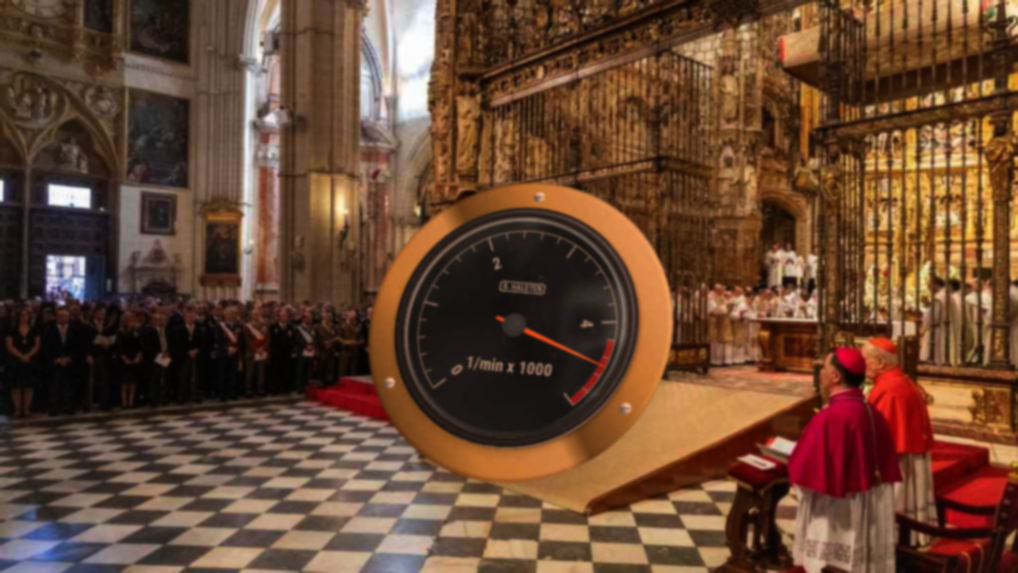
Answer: 4500
